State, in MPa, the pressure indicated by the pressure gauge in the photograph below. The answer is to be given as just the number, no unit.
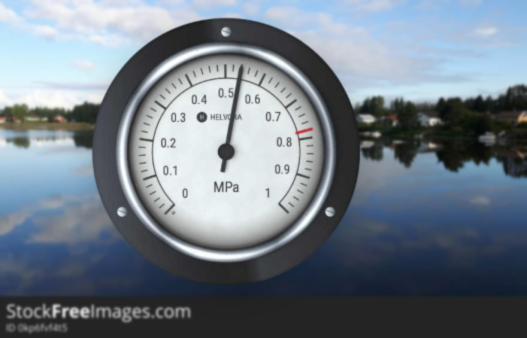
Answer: 0.54
